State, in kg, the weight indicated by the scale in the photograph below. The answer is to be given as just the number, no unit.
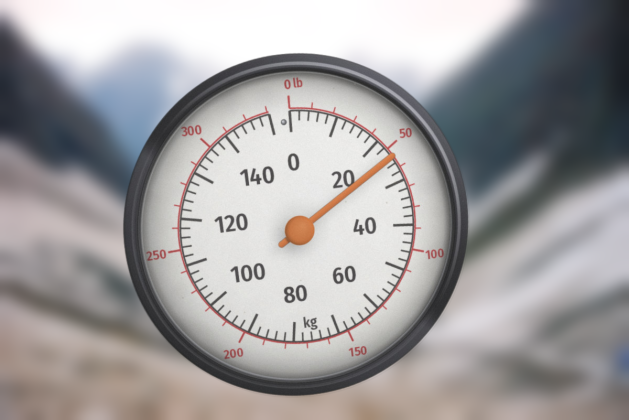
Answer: 24
